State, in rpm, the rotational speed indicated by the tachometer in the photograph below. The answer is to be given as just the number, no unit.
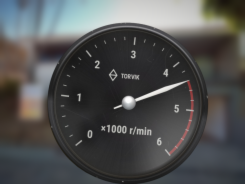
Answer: 4400
